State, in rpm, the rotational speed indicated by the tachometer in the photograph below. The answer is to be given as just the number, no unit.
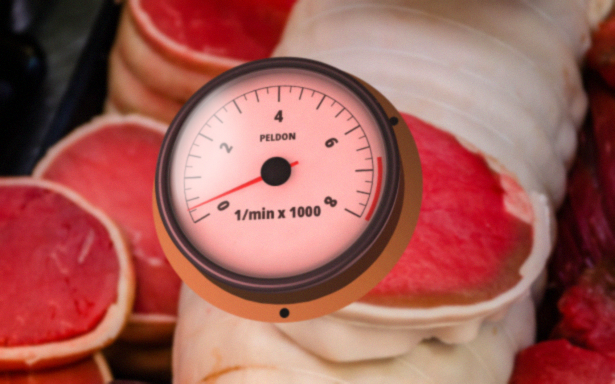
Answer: 250
